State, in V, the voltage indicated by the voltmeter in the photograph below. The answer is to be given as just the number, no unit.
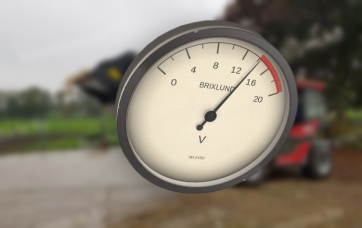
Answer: 14
